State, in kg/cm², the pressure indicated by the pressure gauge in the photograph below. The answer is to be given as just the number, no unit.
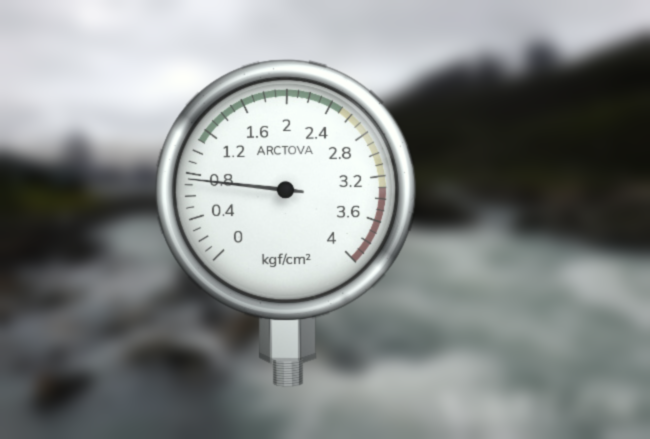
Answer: 0.75
